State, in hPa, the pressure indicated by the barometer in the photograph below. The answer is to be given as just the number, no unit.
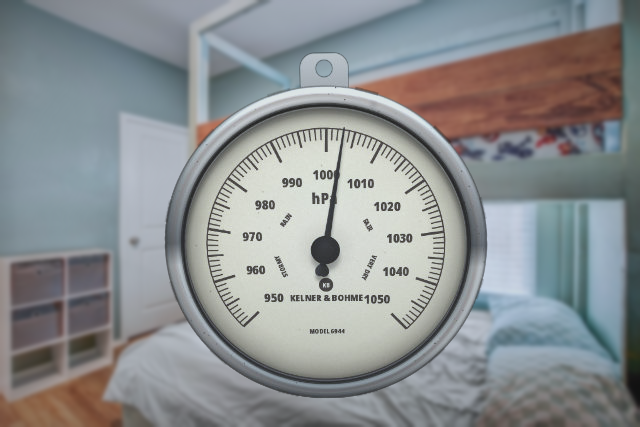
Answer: 1003
